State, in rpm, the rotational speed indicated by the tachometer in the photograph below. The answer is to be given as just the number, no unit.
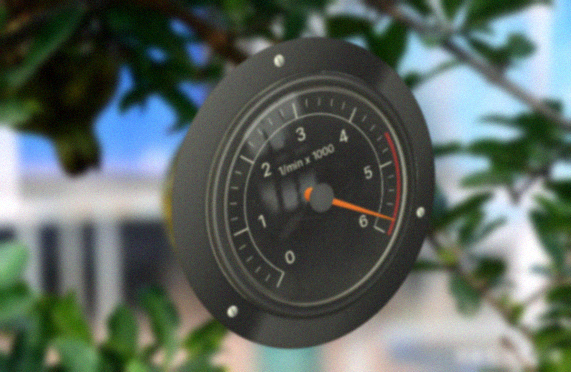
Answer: 5800
